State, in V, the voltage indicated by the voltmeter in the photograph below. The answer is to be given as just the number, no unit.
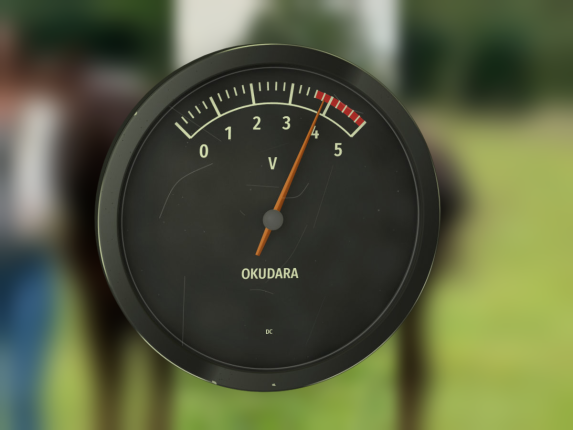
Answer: 3.8
